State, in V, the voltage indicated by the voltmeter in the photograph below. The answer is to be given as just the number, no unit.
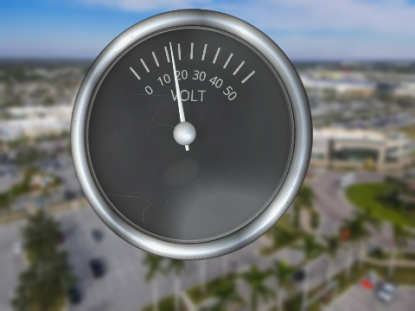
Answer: 17.5
